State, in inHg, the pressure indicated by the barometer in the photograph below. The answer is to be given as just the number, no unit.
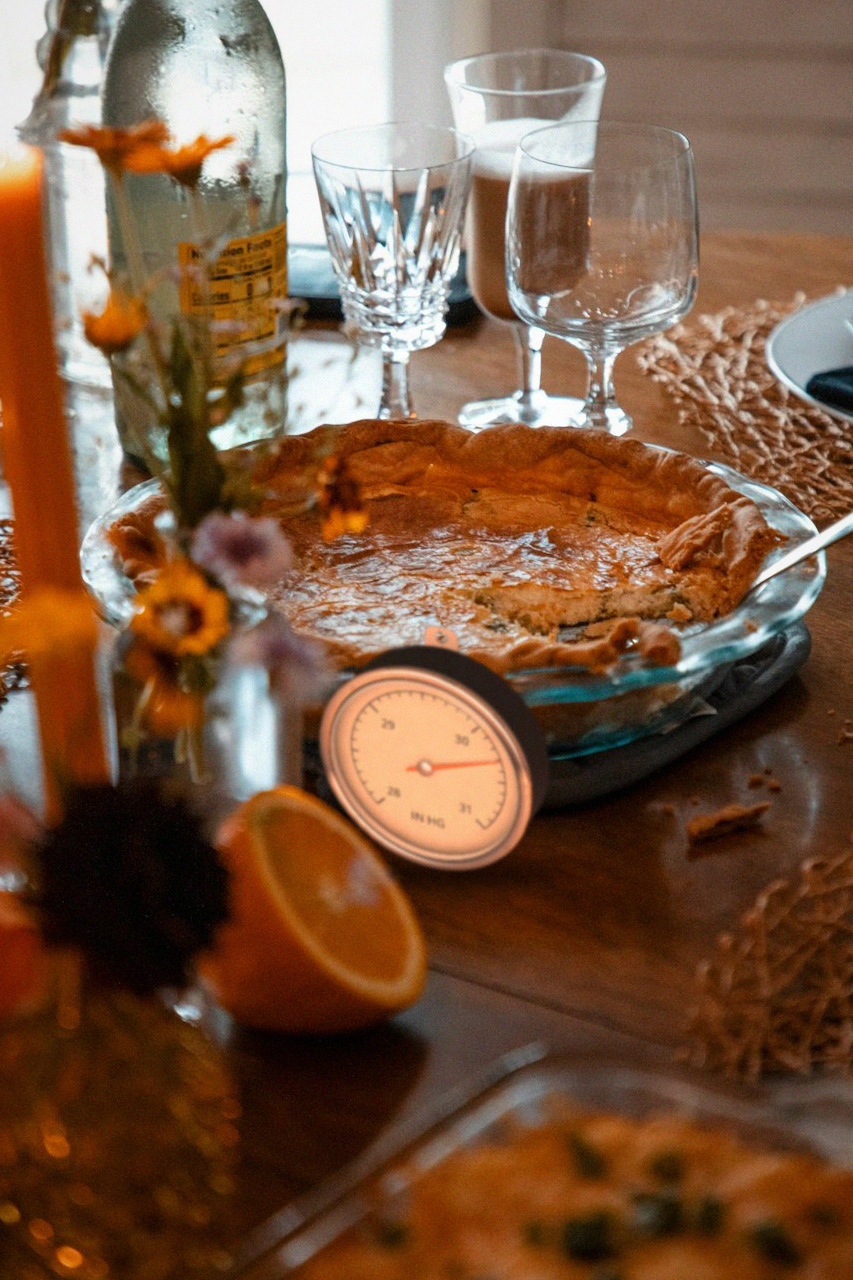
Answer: 30.3
